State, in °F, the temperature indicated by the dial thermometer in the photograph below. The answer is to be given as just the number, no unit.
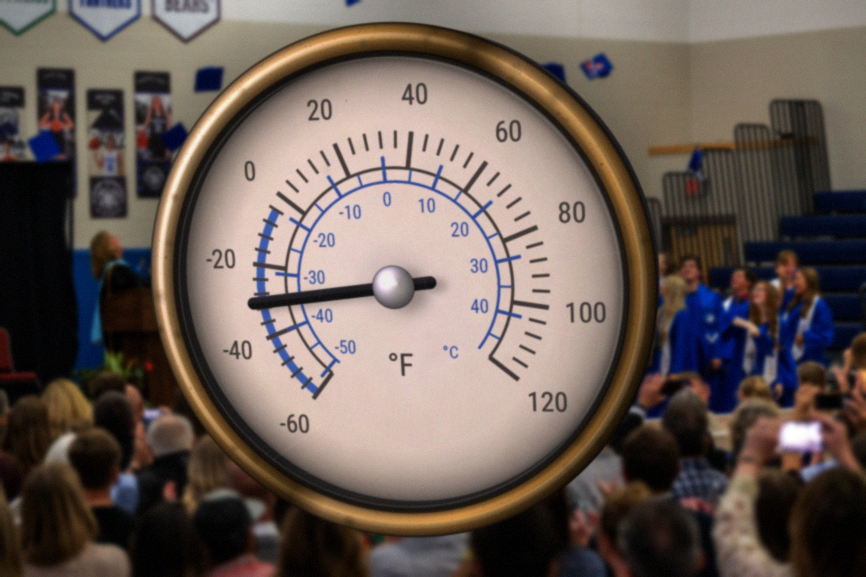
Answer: -30
